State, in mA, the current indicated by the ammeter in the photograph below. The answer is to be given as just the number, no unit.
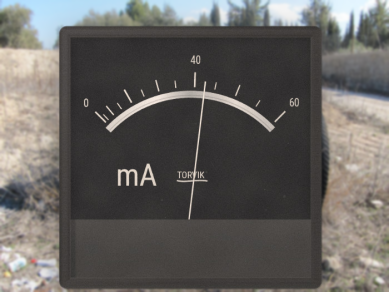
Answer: 42.5
